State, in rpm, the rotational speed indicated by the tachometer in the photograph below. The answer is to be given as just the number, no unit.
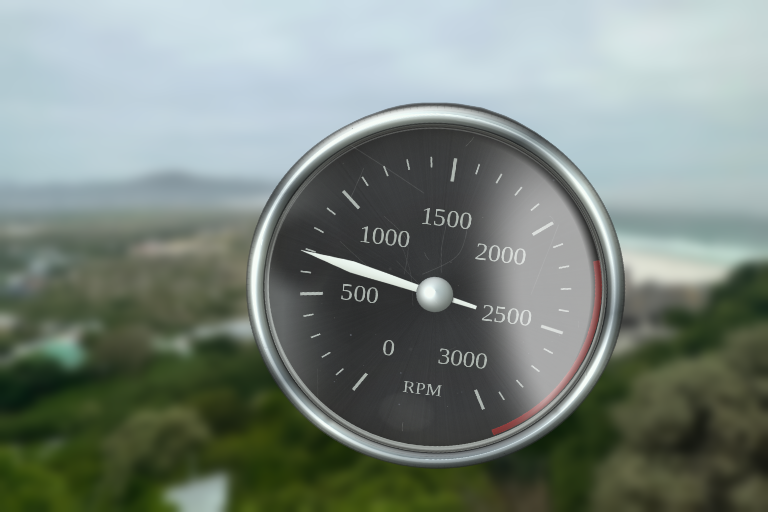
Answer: 700
